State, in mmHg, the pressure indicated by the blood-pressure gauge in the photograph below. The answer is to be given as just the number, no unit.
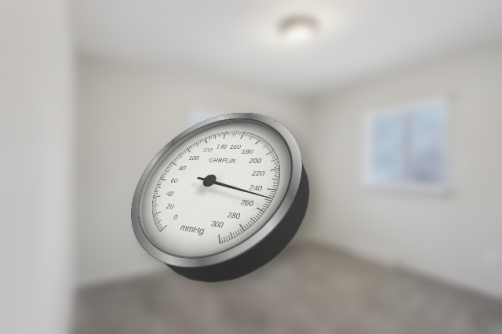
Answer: 250
